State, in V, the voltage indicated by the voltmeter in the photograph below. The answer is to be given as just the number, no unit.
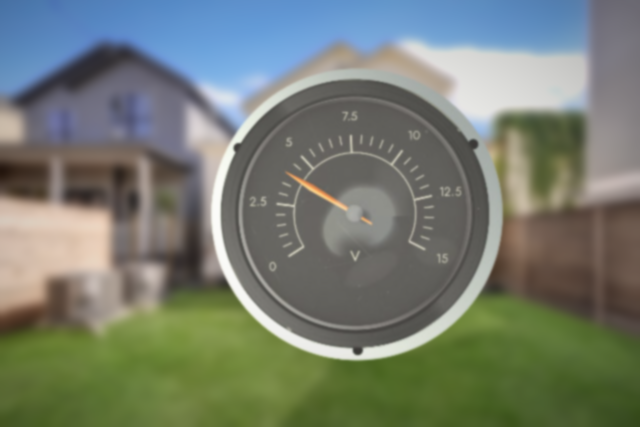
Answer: 4
